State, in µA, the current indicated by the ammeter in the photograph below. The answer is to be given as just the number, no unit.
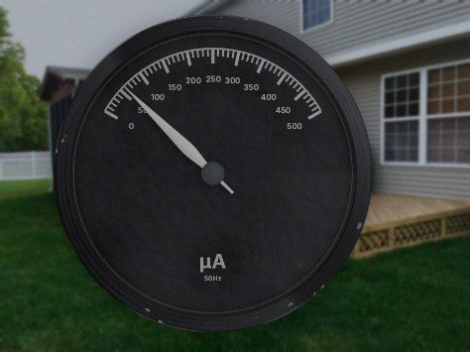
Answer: 60
